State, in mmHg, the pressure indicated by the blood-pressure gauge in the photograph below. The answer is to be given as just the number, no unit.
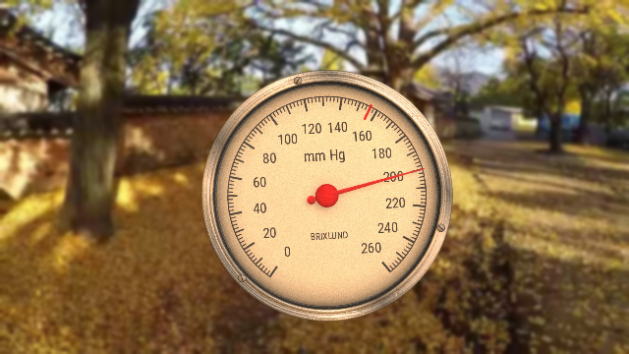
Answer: 200
